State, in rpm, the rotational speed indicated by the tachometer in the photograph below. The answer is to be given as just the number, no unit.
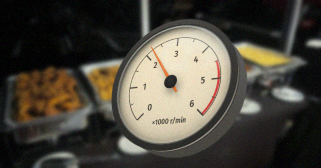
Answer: 2250
